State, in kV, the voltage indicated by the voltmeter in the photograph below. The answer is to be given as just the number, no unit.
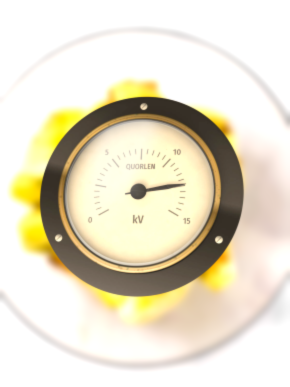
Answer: 12.5
